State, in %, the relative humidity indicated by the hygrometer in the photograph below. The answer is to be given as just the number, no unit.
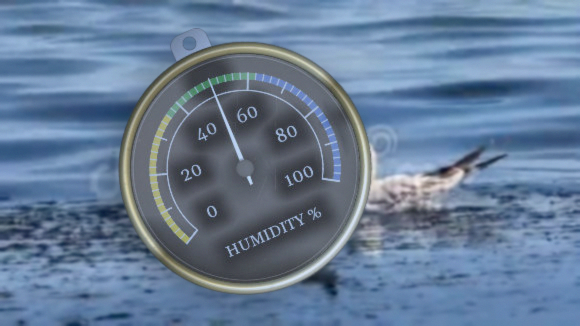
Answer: 50
